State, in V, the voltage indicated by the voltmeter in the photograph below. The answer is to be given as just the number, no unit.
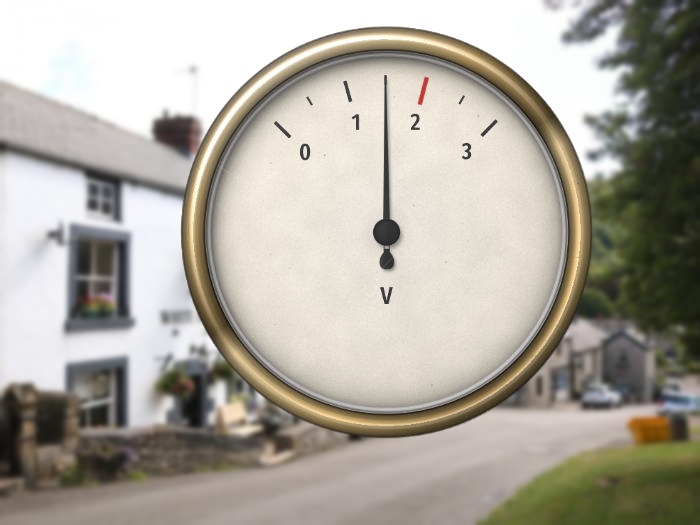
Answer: 1.5
